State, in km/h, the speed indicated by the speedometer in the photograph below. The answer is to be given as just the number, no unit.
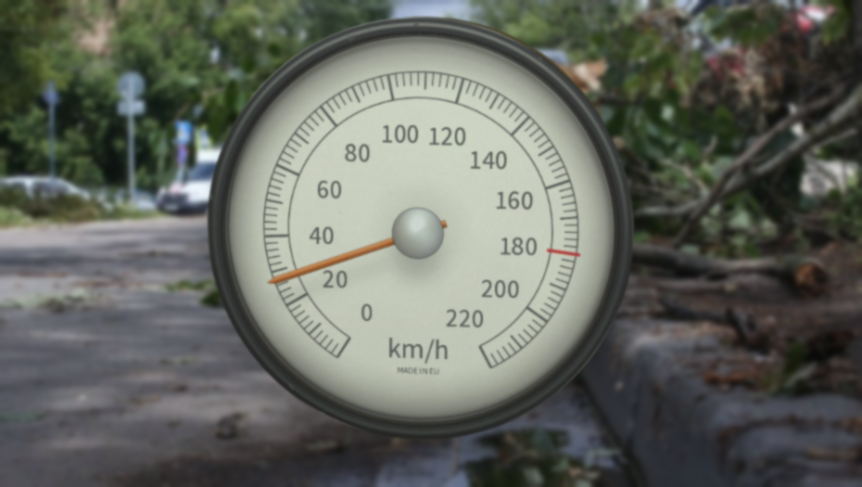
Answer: 28
